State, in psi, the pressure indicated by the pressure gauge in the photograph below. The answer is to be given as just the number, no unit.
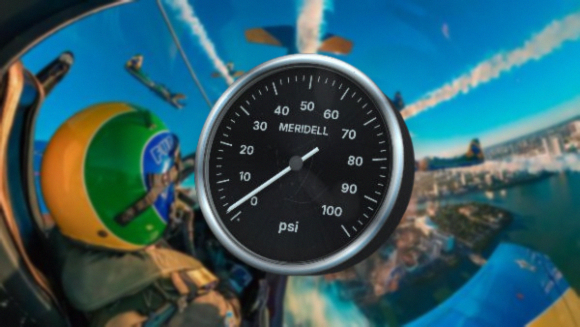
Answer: 2
